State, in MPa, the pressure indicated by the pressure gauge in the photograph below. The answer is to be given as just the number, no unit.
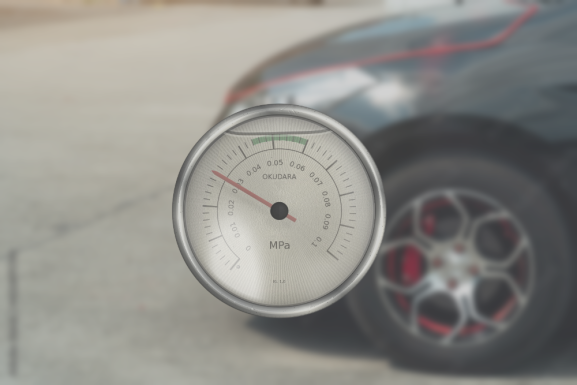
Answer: 0.03
